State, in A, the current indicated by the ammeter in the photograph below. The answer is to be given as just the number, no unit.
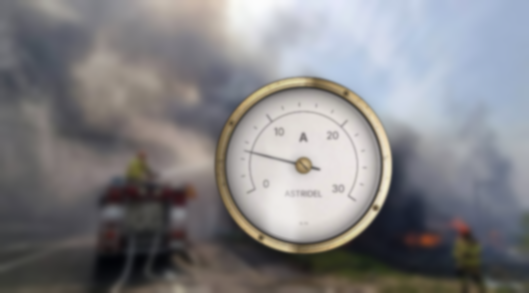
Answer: 5
